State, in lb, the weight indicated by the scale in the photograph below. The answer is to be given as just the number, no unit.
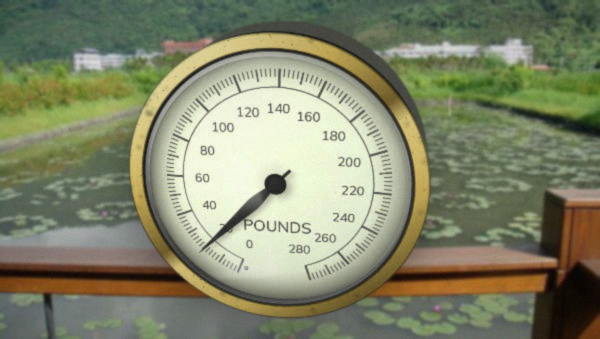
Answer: 20
